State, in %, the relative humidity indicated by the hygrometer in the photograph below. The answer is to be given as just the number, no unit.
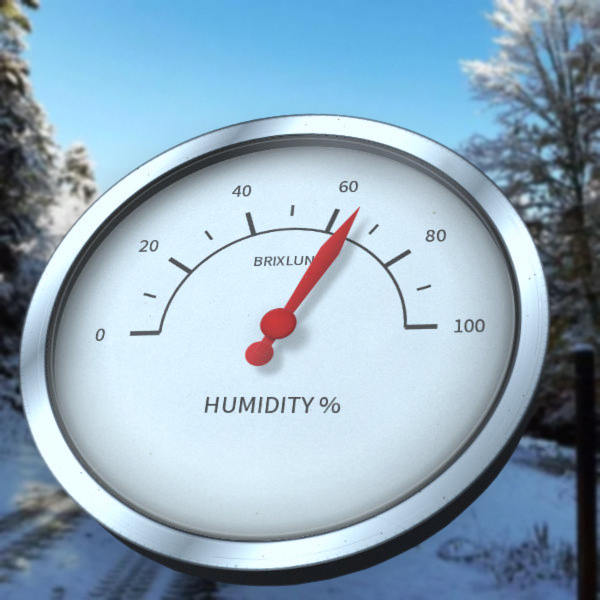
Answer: 65
